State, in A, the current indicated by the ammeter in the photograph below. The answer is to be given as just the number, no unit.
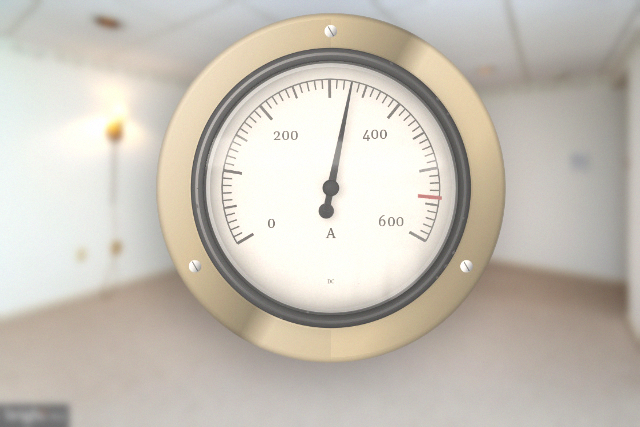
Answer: 330
